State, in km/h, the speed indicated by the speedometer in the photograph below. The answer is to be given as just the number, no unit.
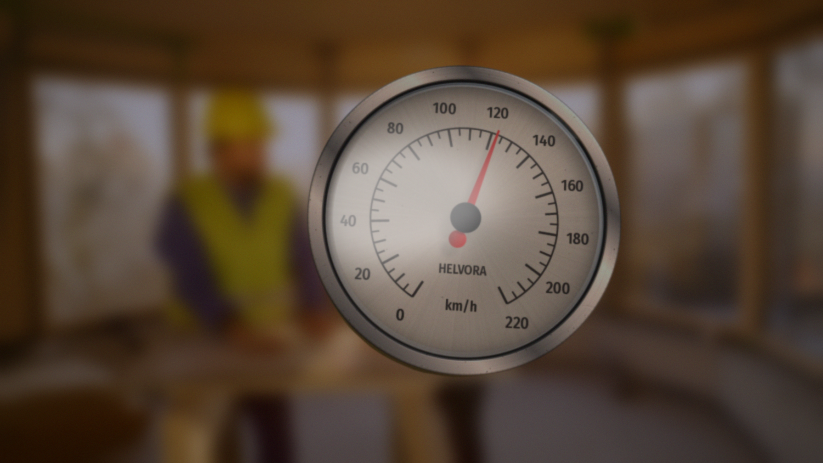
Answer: 122.5
